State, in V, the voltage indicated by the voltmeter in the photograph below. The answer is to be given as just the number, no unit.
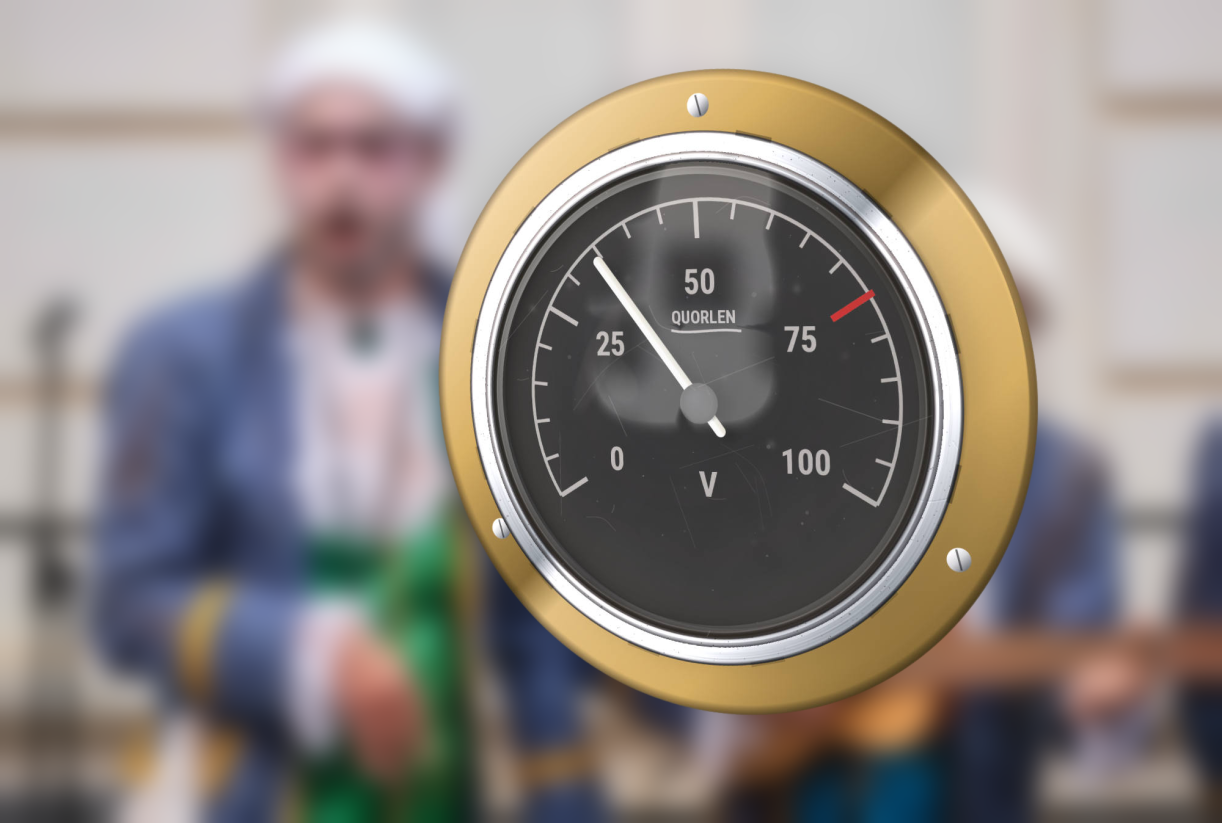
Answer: 35
